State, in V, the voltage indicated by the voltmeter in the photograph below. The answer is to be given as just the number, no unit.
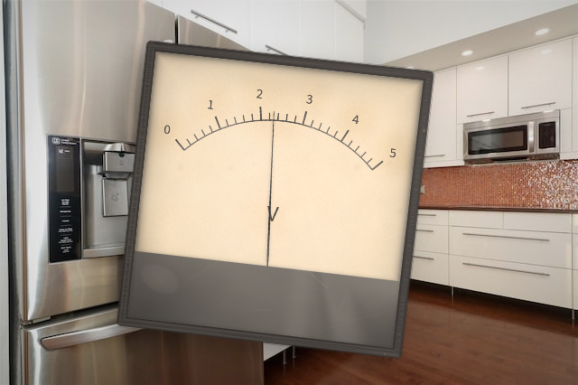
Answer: 2.3
